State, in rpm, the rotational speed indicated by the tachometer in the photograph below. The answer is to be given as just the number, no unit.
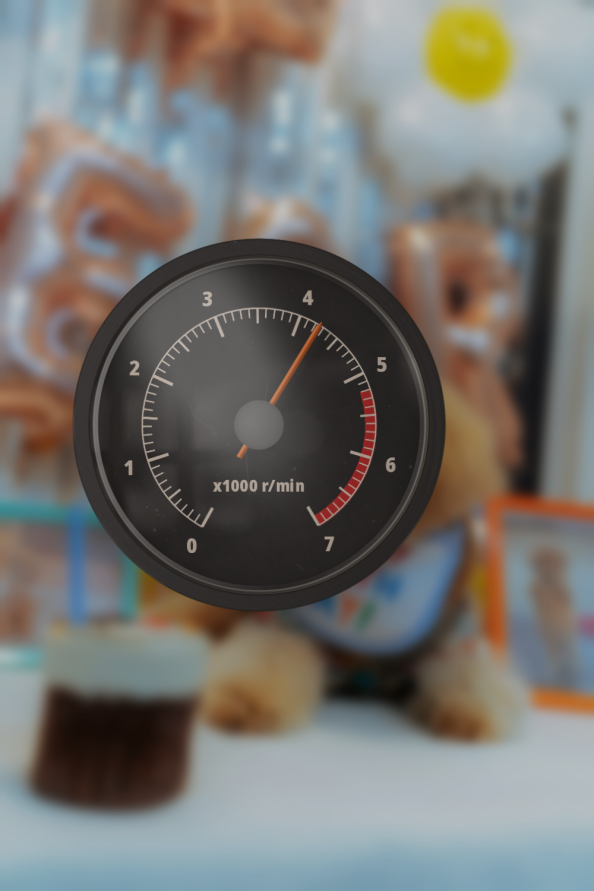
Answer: 4250
